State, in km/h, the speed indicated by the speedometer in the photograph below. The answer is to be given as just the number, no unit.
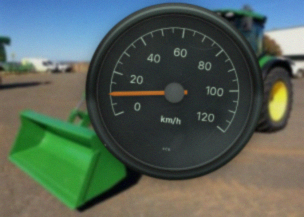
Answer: 10
